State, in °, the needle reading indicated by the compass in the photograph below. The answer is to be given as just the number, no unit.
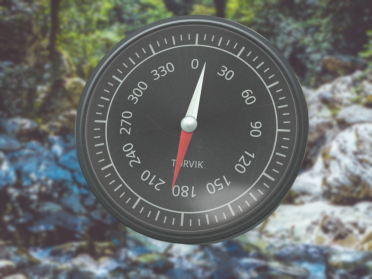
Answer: 190
